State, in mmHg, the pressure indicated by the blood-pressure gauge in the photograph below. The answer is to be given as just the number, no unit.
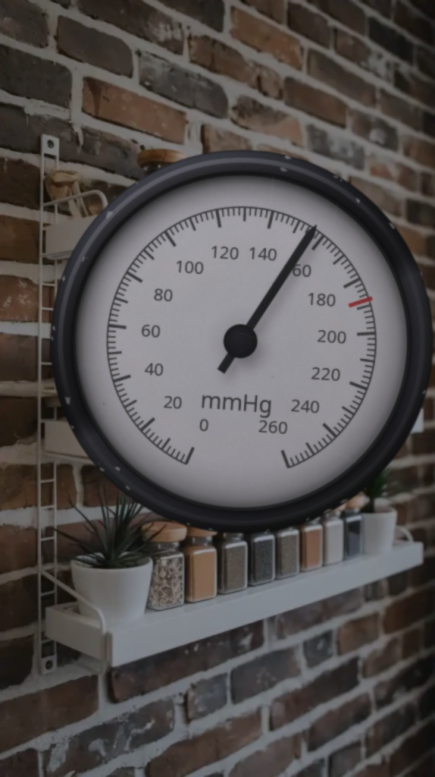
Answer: 156
